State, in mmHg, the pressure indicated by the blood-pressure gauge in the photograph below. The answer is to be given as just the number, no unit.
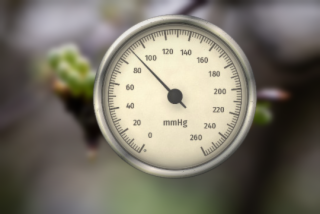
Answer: 90
